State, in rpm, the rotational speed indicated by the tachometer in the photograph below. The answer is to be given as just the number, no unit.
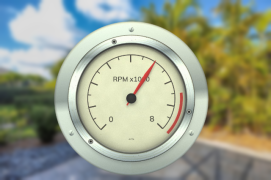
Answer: 5000
